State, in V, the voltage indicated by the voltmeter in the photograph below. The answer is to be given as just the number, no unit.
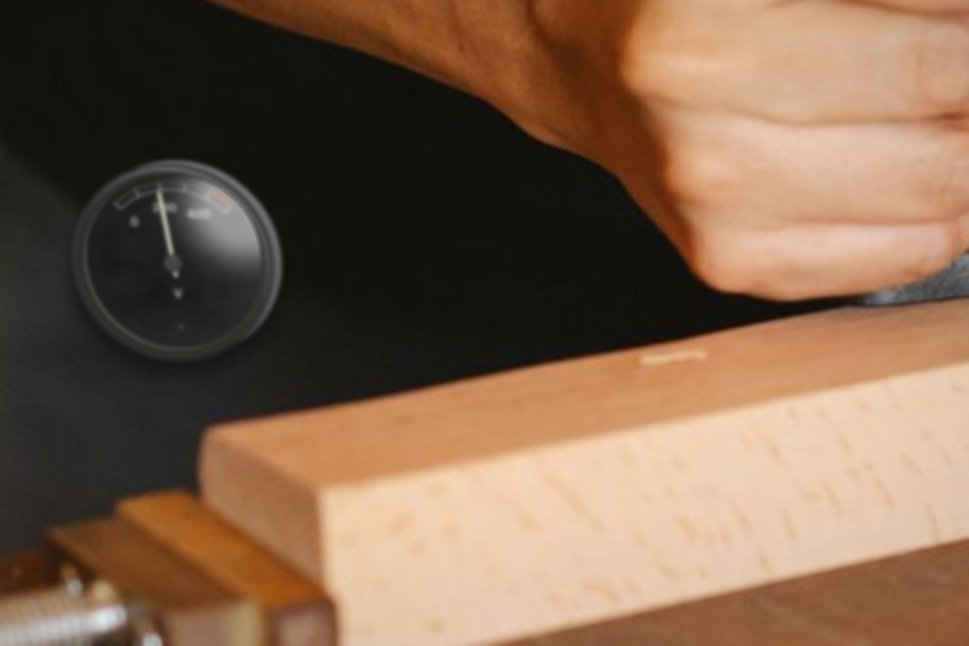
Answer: 200
